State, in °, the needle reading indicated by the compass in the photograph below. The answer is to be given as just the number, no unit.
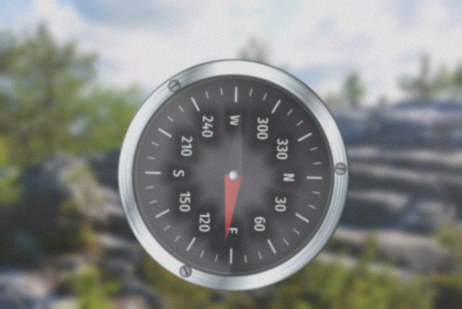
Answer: 95
